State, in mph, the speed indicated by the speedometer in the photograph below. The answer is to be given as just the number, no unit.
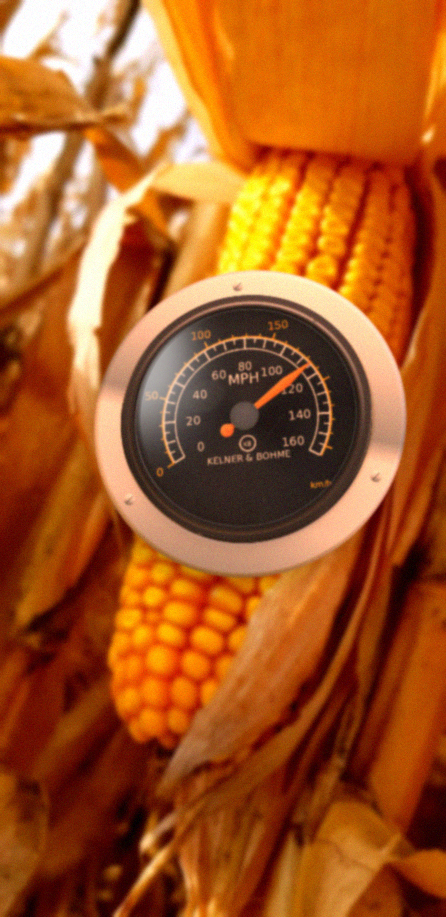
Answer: 115
